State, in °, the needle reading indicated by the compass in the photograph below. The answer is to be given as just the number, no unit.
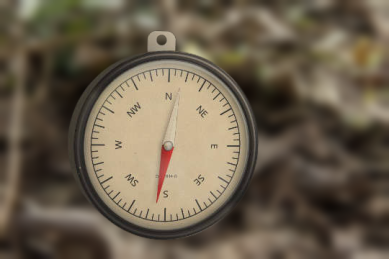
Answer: 190
